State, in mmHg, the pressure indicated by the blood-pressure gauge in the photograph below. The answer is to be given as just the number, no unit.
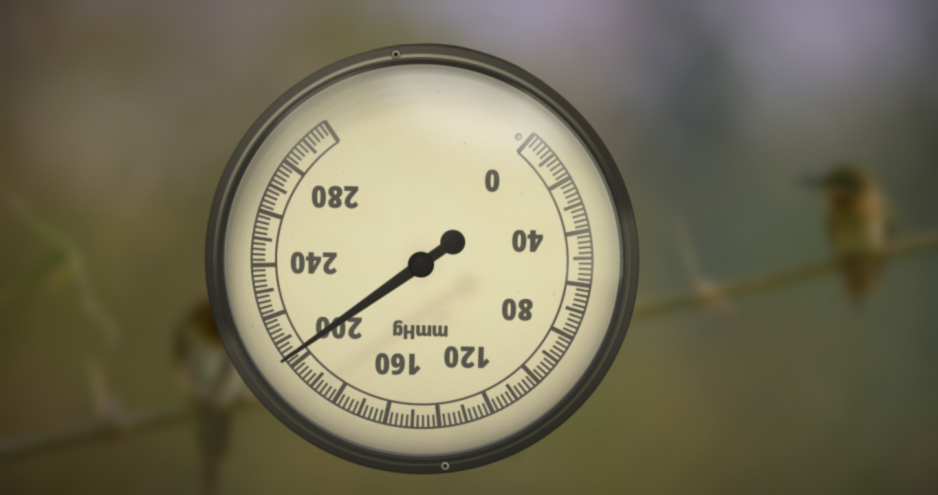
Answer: 204
